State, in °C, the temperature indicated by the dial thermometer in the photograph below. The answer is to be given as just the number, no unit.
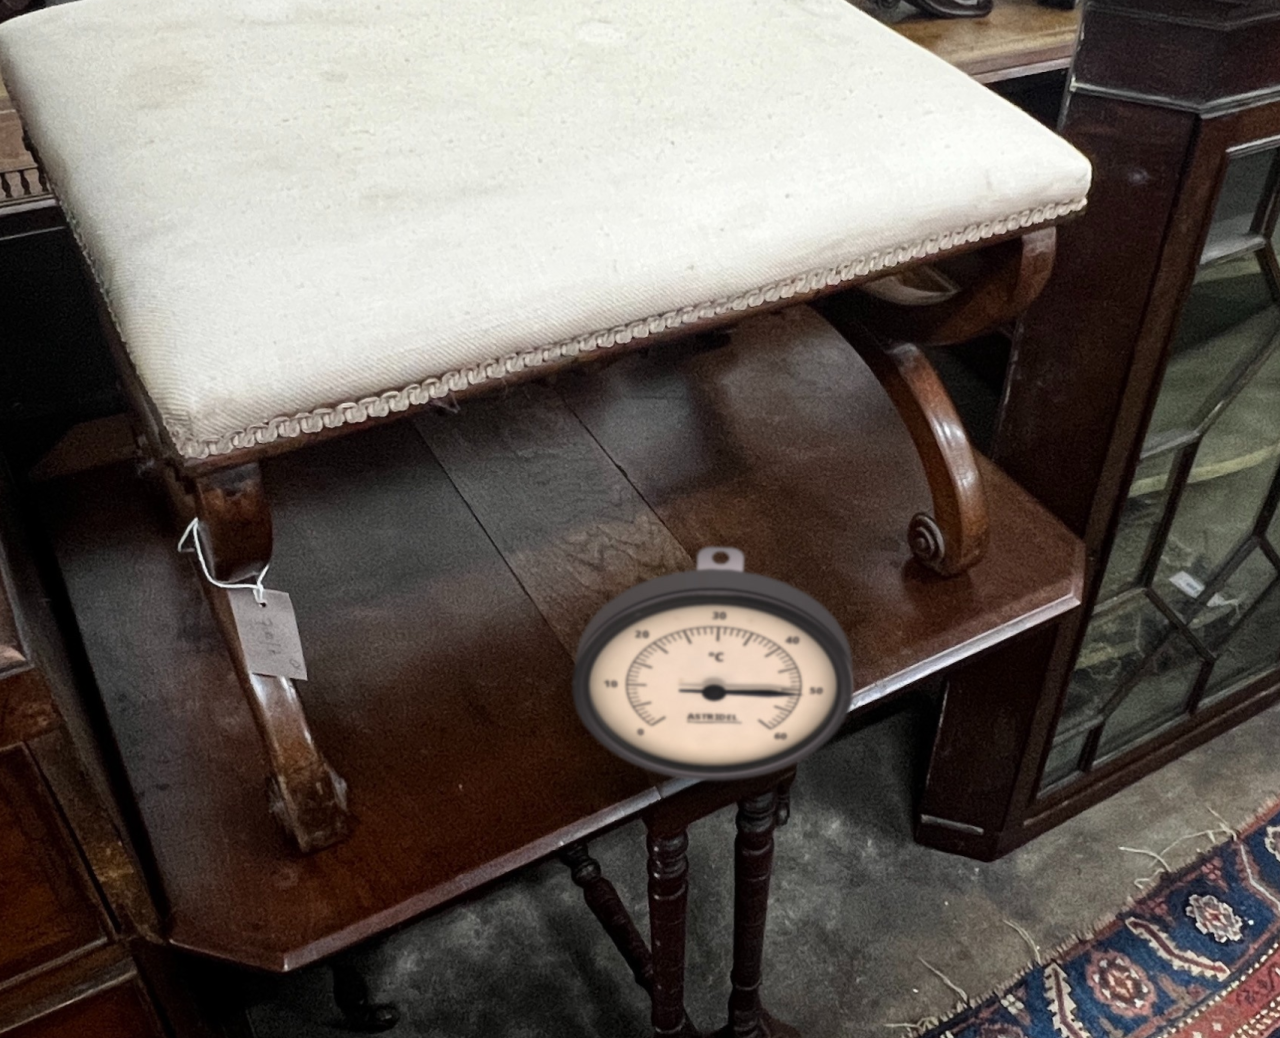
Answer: 50
